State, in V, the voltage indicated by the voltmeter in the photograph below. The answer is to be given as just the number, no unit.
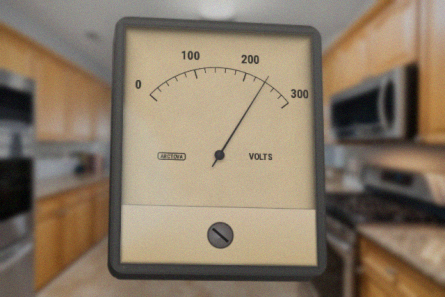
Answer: 240
